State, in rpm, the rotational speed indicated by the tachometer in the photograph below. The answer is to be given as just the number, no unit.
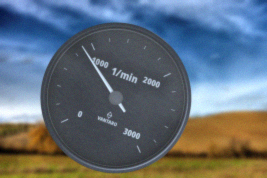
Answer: 900
